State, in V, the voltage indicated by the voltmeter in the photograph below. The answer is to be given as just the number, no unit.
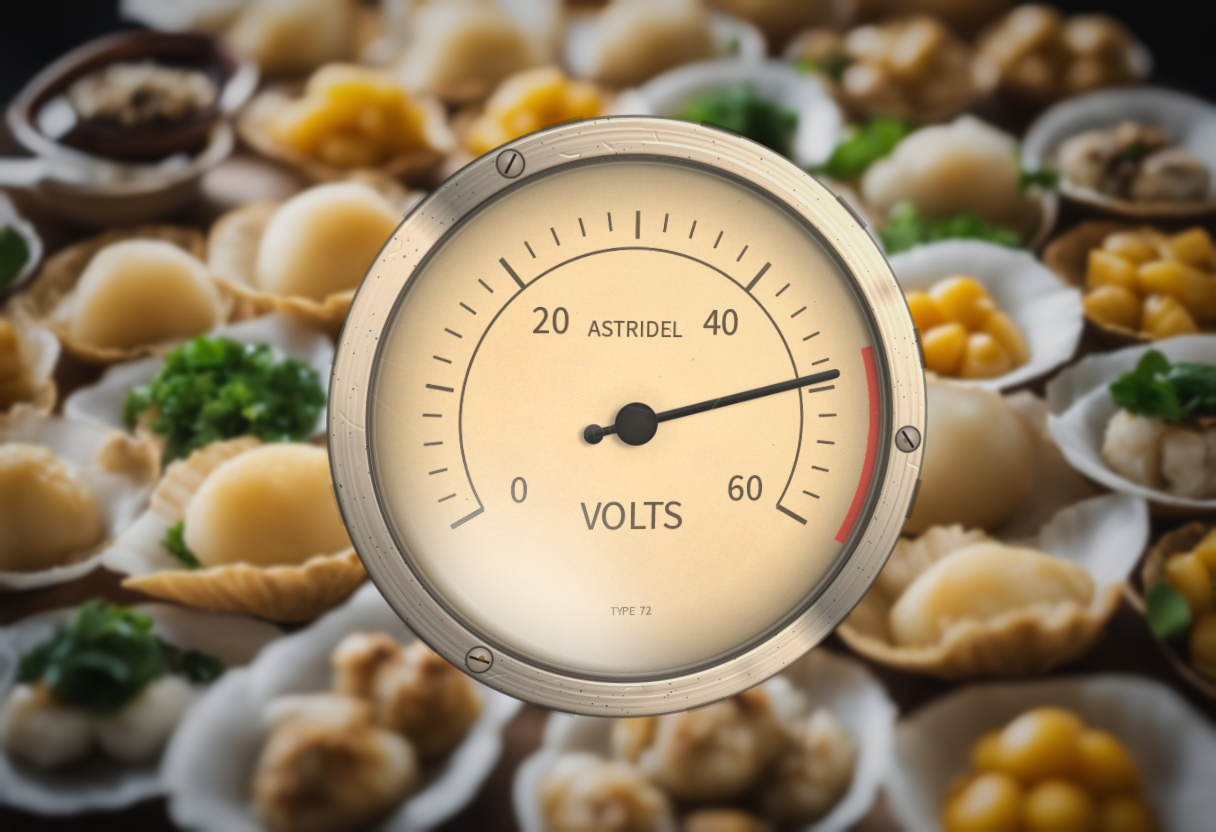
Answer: 49
